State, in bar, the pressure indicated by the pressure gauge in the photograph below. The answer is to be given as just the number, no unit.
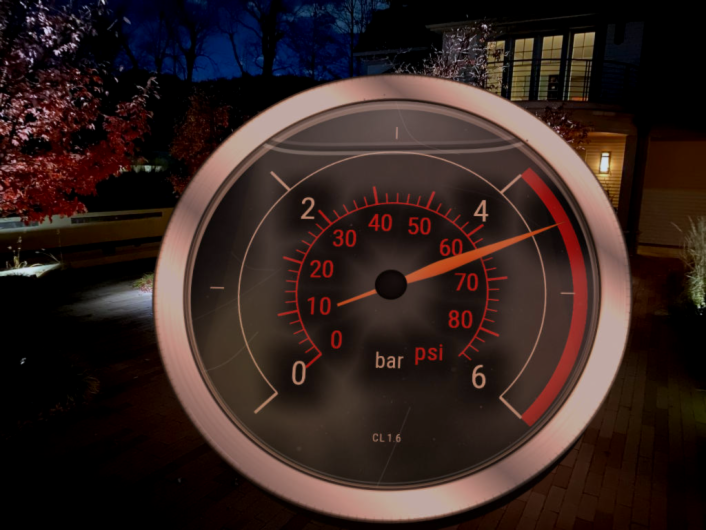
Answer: 4.5
